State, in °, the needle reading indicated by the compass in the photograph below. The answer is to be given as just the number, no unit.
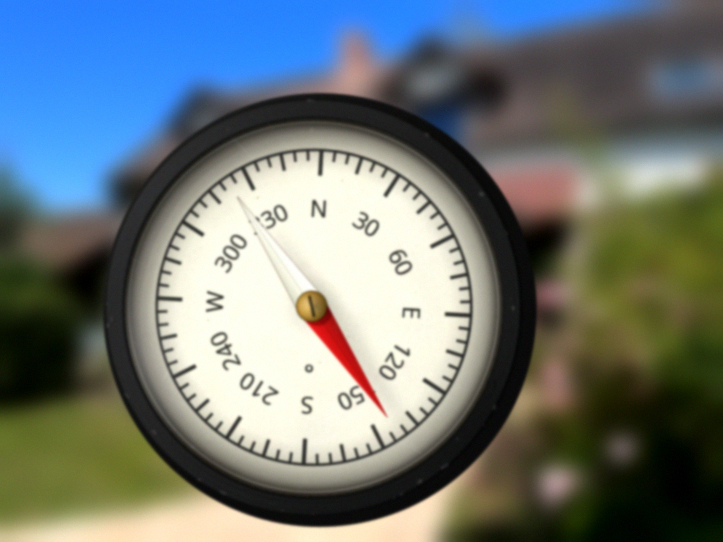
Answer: 142.5
